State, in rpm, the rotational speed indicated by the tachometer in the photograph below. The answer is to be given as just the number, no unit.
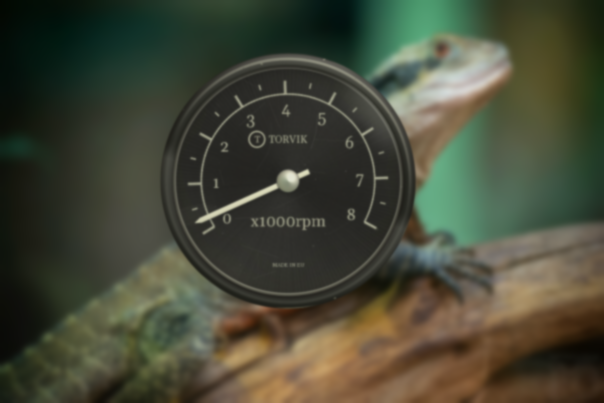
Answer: 250
